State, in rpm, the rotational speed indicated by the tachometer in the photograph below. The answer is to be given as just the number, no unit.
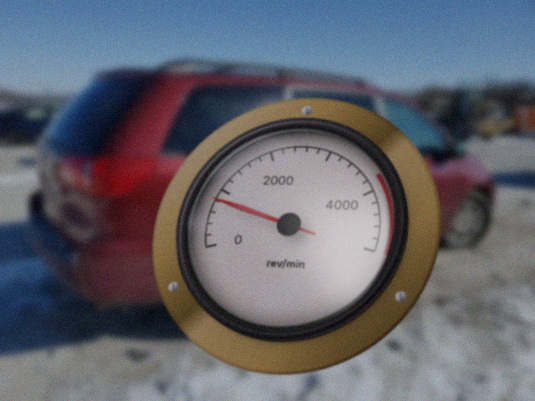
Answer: 800
